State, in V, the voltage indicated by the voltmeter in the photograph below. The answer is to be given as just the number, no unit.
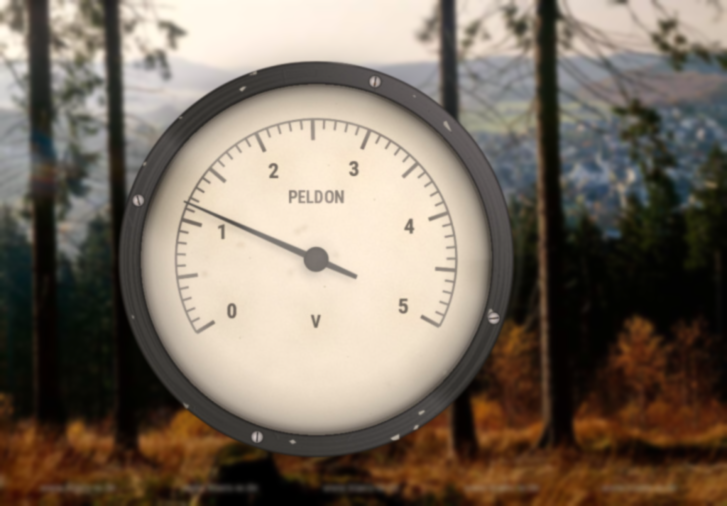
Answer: 1.15
